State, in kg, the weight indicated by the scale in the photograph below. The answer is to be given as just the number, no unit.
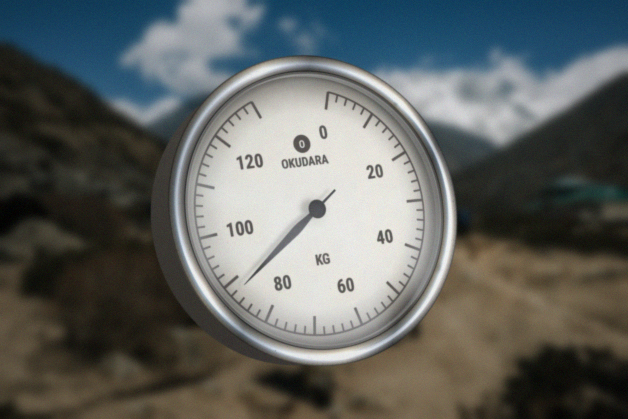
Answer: 88
